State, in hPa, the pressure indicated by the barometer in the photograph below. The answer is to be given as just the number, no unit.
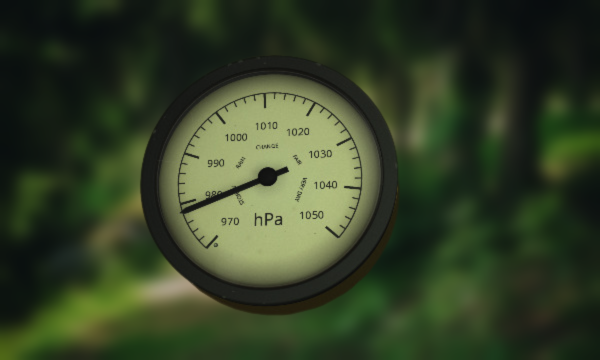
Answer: 978
